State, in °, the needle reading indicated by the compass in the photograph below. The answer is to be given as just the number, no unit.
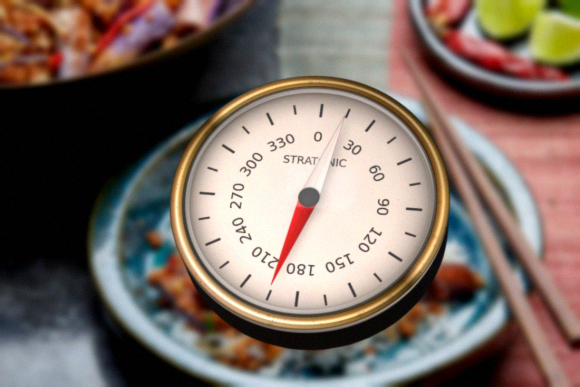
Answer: 195
